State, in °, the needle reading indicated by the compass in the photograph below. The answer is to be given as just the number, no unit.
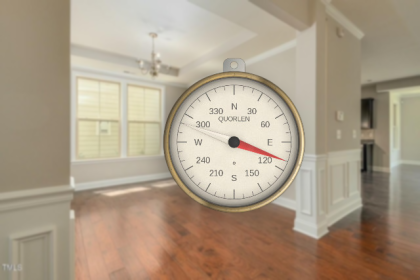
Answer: 110
